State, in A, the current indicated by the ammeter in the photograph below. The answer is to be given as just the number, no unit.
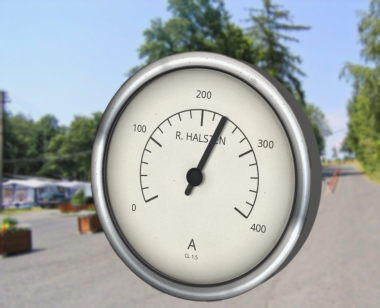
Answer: 240
